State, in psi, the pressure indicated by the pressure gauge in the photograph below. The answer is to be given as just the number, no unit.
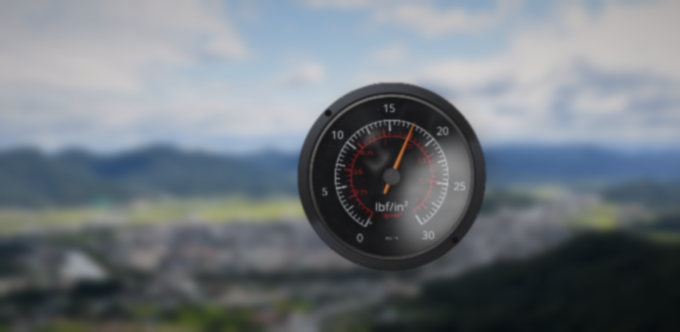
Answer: 17.5
